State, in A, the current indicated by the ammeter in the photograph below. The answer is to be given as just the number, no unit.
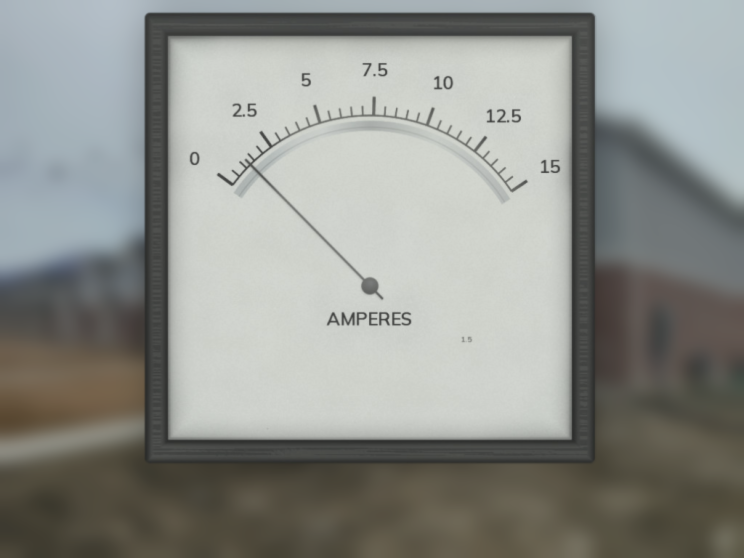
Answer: 1.25
